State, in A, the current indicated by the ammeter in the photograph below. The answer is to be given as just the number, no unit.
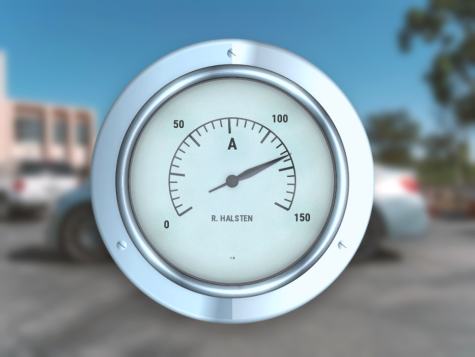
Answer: 117.5
